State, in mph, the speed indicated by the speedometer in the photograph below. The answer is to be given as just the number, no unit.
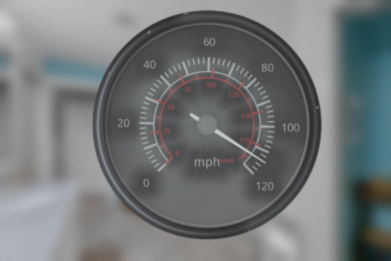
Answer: 114
